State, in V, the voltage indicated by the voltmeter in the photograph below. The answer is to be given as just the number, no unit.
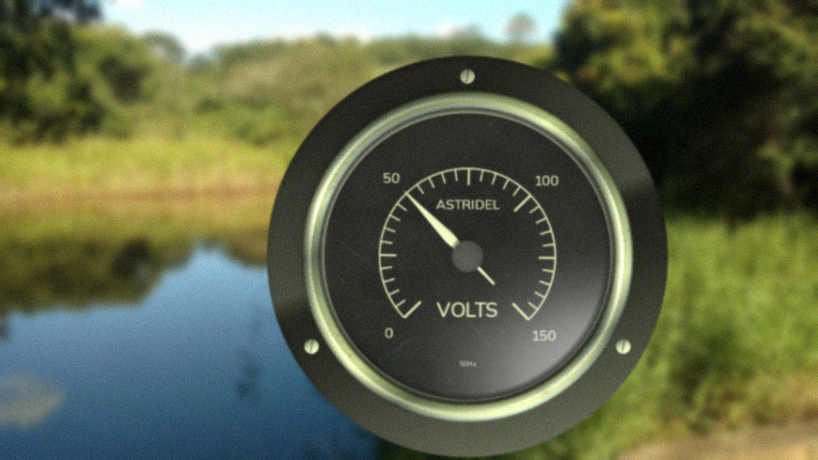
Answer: 50
